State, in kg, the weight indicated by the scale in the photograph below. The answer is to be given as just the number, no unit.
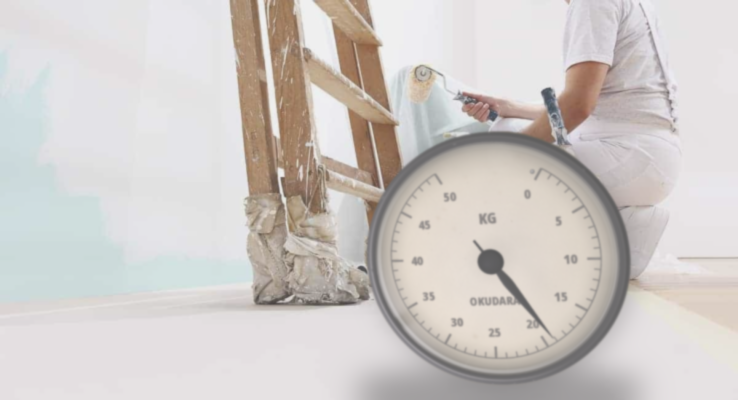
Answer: 19
